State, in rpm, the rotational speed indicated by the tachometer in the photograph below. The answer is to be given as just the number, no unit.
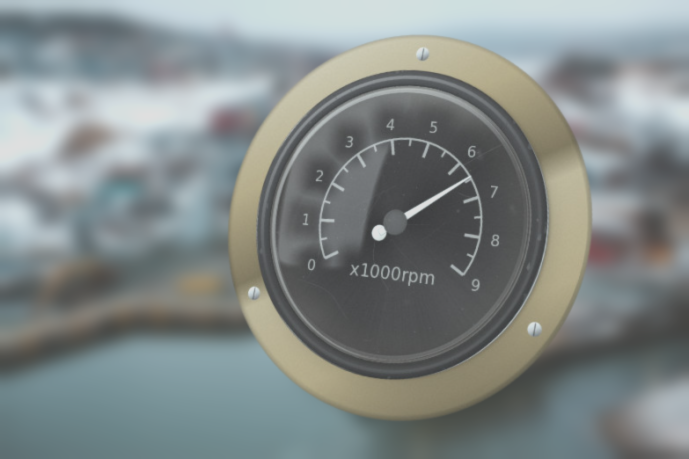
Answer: 6500
